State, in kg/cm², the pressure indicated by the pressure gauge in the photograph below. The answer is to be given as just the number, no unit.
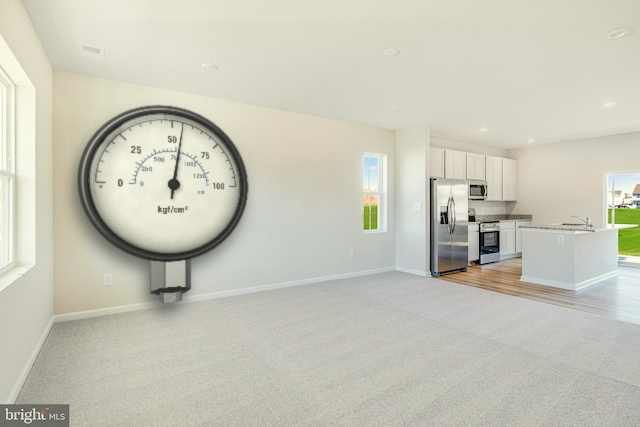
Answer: 55
